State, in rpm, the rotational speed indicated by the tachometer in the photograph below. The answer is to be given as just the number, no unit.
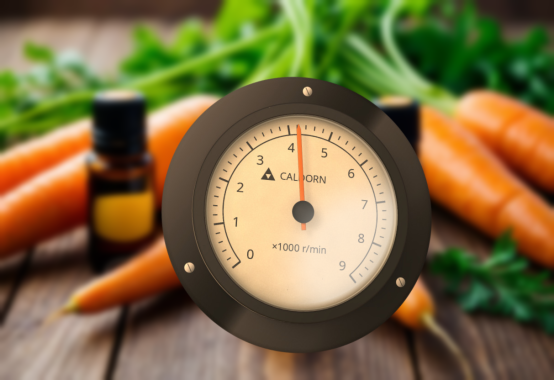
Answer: 4200
